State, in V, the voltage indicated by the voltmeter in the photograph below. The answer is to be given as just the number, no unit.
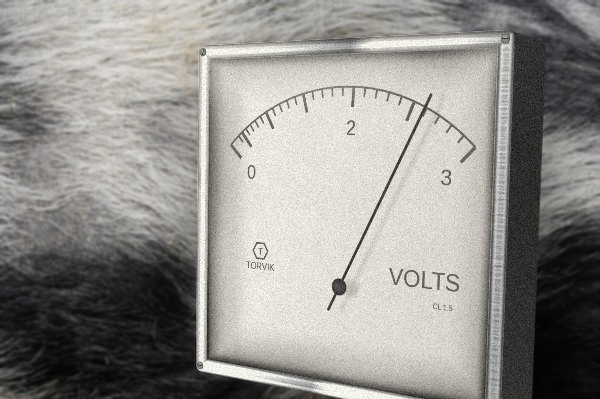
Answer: 2.6
